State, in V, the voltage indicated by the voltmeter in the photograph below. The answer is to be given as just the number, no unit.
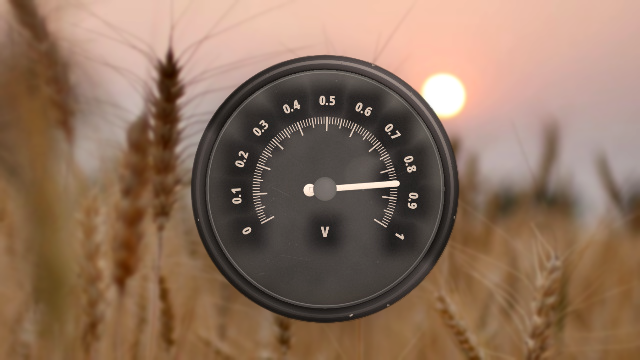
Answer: 0.85
